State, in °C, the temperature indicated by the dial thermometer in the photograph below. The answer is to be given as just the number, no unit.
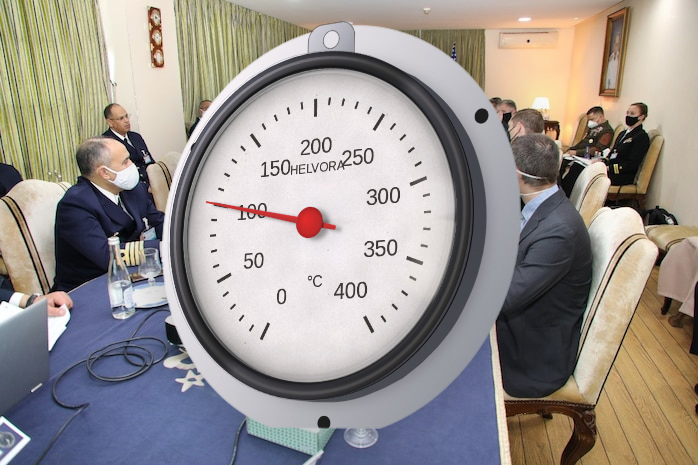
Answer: 100
